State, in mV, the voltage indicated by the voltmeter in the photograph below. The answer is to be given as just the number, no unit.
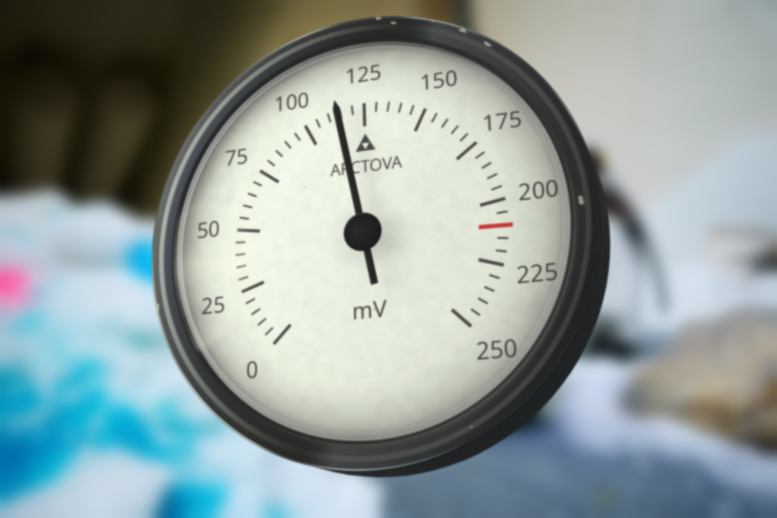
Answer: 115
